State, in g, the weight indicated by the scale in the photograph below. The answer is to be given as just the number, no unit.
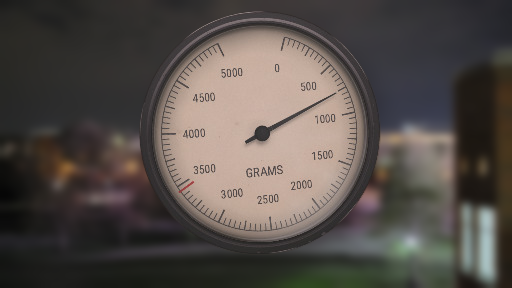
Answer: 750
